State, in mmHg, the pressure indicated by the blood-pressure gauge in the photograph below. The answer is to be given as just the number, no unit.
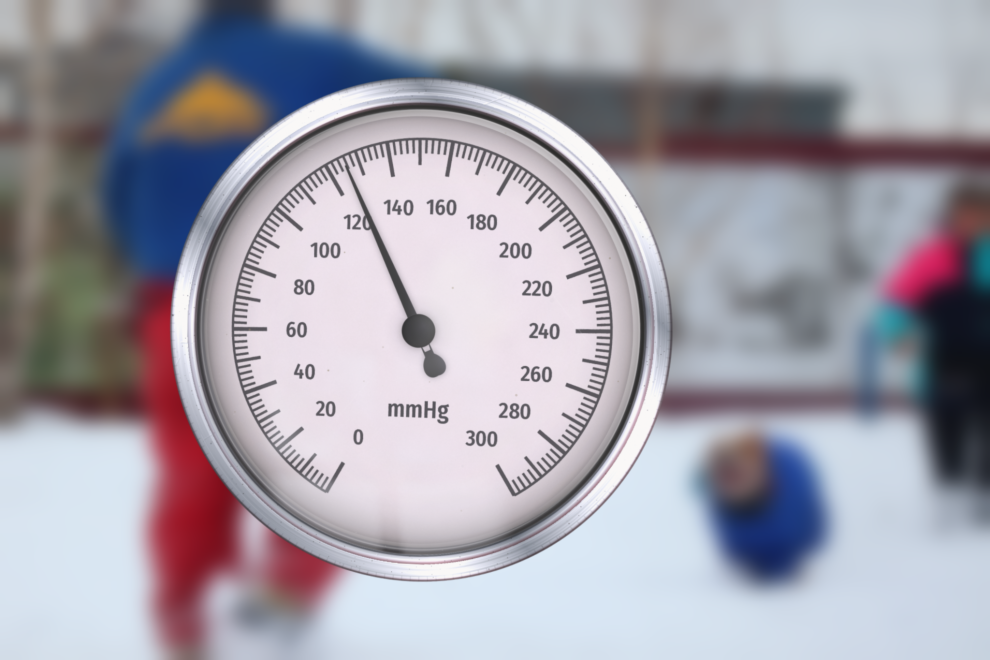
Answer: 126
